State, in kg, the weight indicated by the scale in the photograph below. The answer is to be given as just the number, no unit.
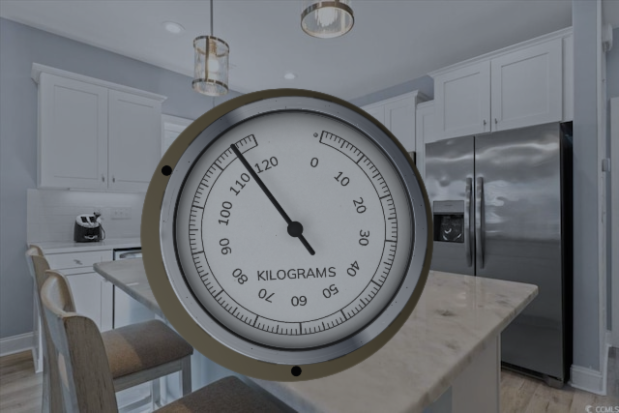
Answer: 115
